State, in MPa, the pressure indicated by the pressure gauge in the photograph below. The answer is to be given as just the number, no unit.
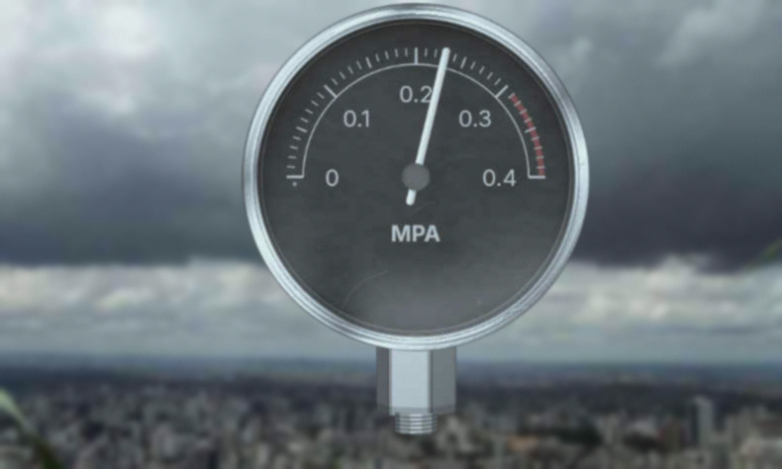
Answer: 0.23
